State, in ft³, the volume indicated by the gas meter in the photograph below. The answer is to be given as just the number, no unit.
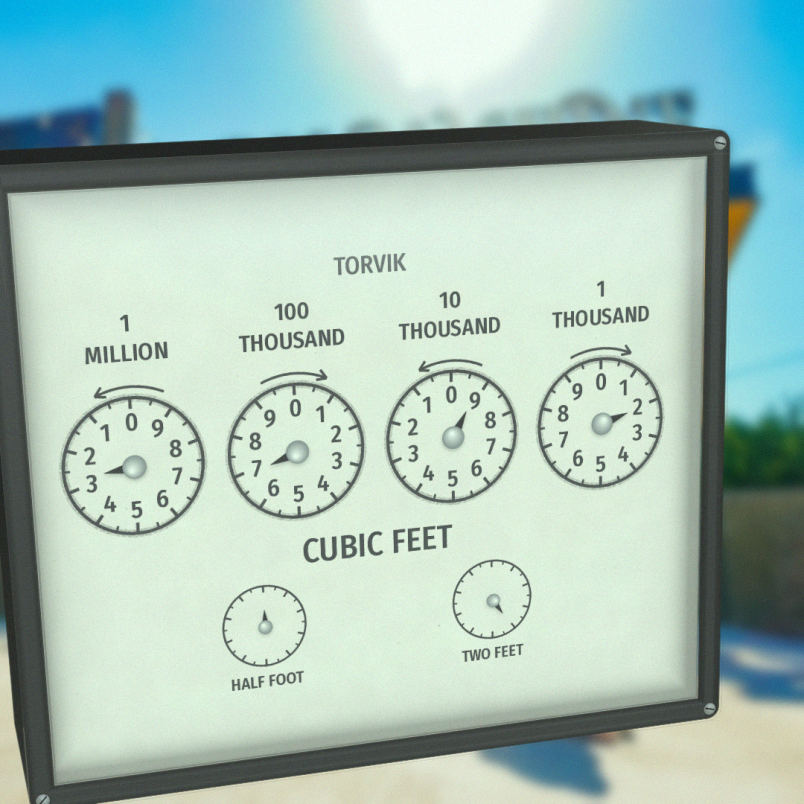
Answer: 269200
